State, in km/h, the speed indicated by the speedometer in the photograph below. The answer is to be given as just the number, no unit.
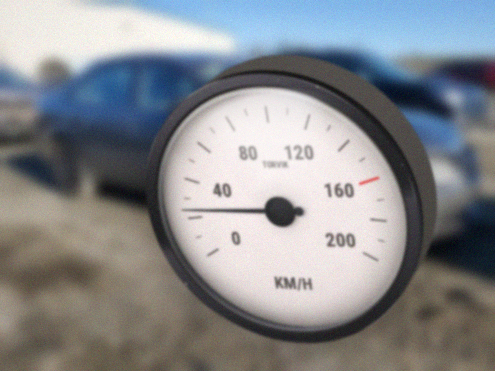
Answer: 25
